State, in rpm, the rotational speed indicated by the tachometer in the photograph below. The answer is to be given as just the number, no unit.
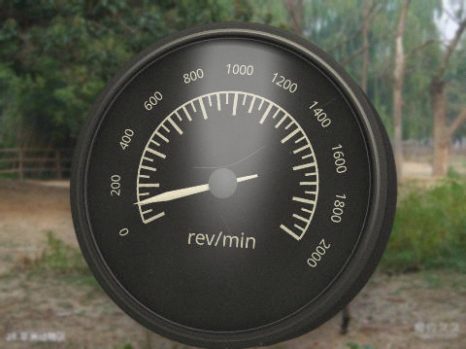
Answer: 100
